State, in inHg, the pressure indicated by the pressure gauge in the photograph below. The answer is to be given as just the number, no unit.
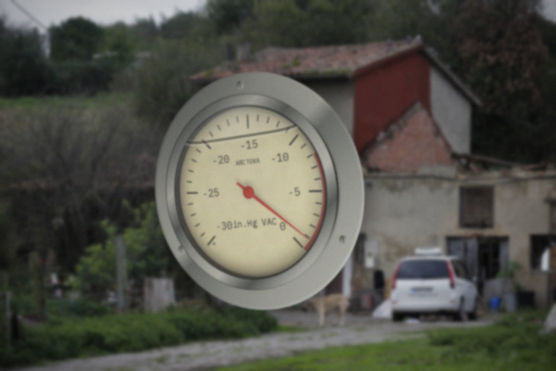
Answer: -1
